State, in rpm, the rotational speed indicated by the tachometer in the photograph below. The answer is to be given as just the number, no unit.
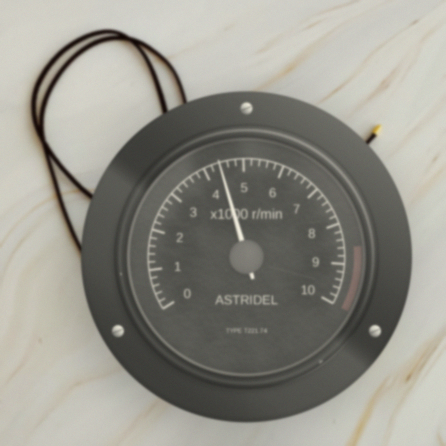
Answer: 4400
